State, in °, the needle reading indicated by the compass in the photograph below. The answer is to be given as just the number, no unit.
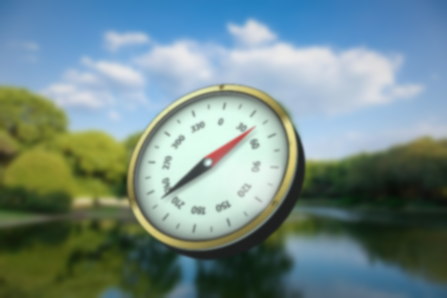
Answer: 45
